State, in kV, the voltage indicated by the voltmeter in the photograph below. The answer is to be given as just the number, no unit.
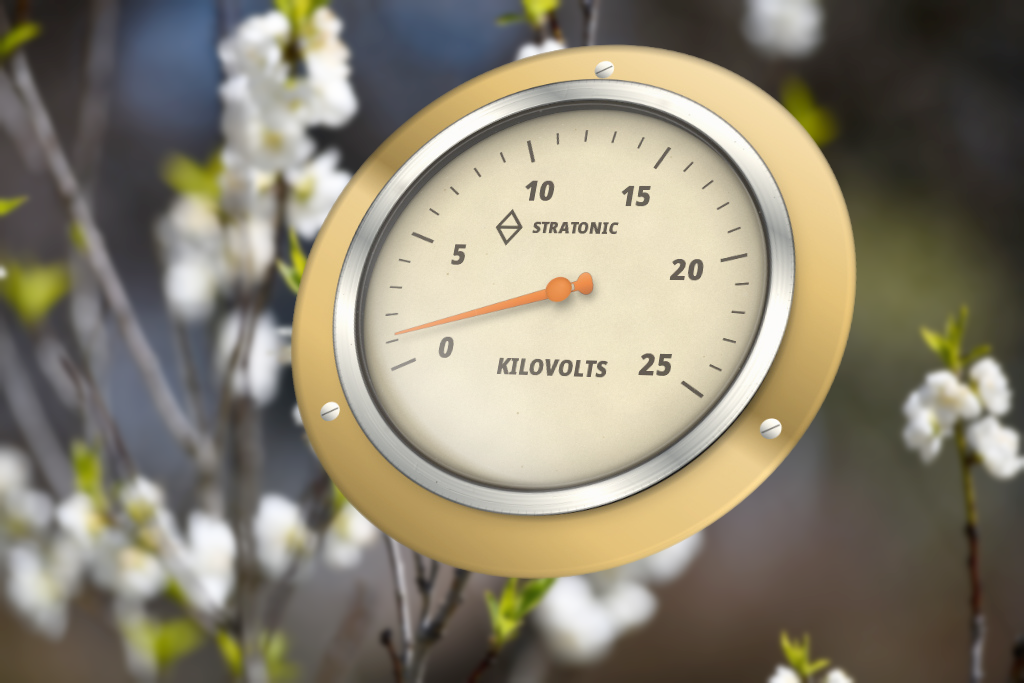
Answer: 1
